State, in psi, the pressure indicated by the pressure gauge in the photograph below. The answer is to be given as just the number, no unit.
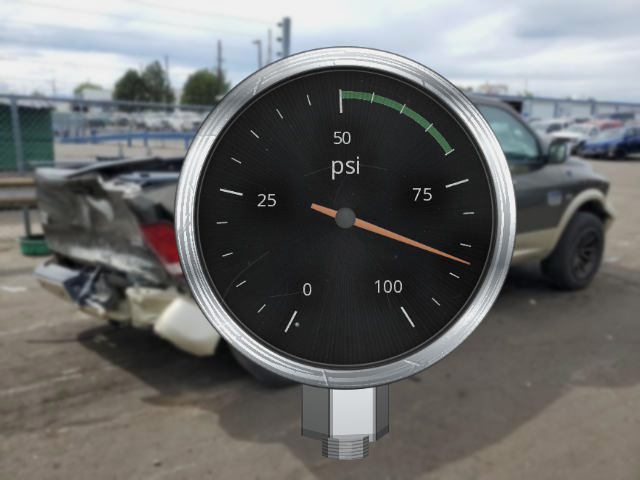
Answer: 87.5
